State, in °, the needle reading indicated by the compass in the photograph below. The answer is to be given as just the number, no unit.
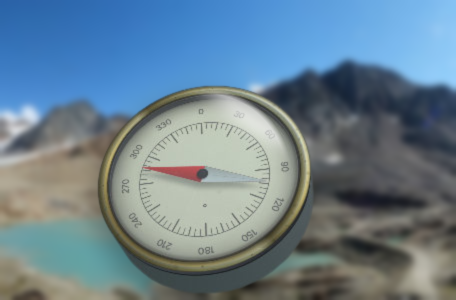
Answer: 285
